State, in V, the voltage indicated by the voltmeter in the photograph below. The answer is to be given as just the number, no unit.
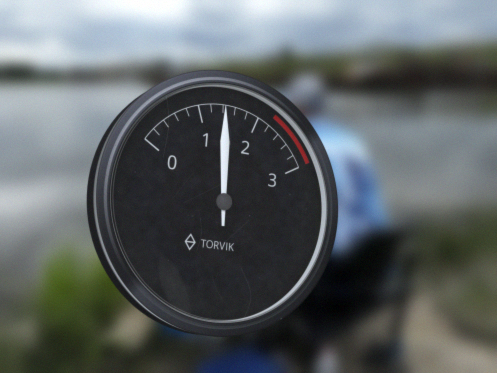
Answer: 1.4
